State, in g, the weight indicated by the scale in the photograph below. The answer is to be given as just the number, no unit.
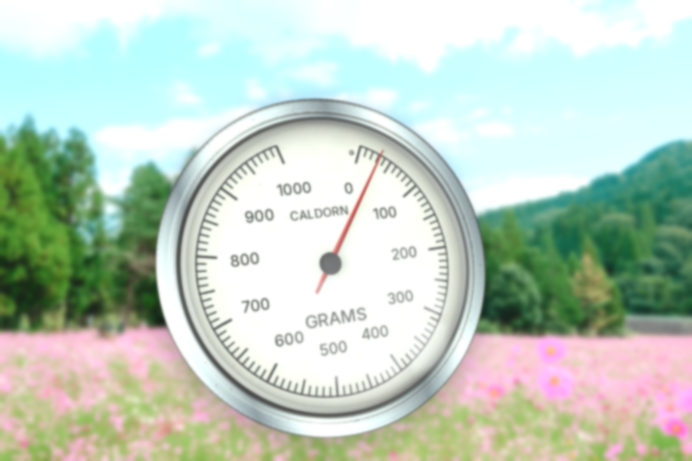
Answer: 30
